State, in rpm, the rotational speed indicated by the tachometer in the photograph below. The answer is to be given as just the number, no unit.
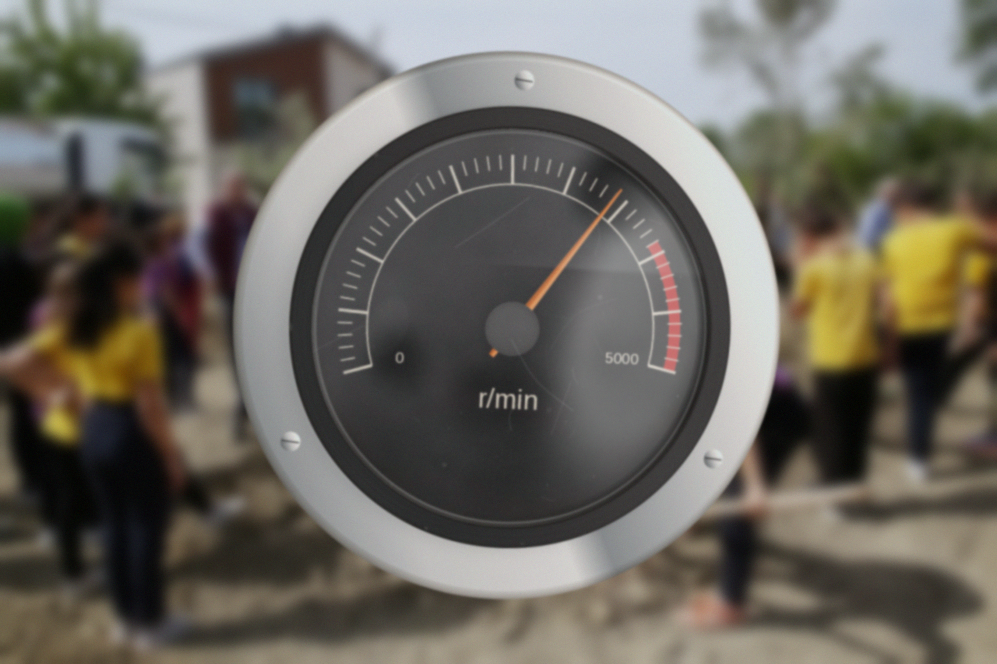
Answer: 3400
